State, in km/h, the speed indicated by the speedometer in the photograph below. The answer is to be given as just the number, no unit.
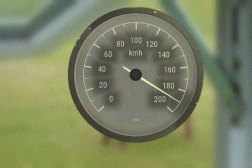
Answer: 190
